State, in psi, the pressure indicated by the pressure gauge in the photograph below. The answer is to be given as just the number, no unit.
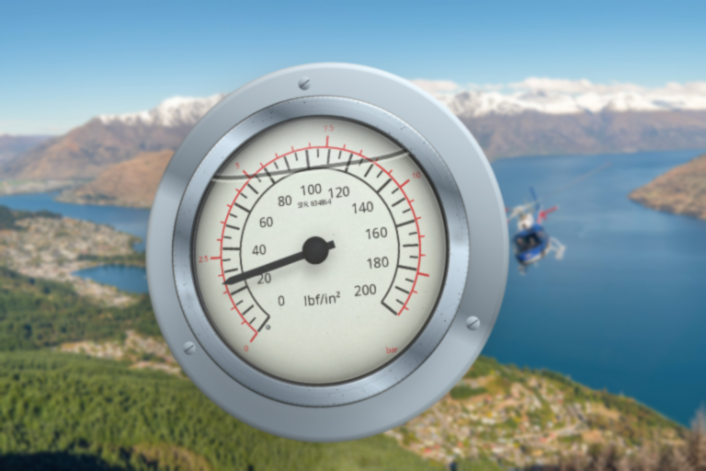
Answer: 25
